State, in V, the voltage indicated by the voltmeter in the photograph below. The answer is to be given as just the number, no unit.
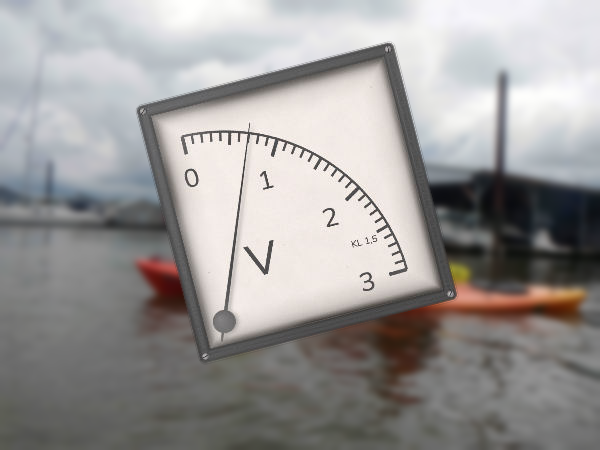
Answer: 0.7
